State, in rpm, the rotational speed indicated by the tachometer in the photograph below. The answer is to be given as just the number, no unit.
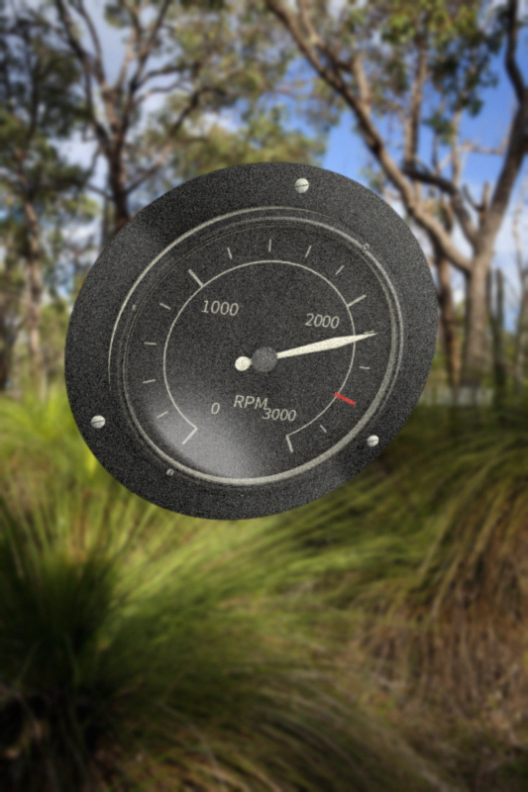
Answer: 2200
